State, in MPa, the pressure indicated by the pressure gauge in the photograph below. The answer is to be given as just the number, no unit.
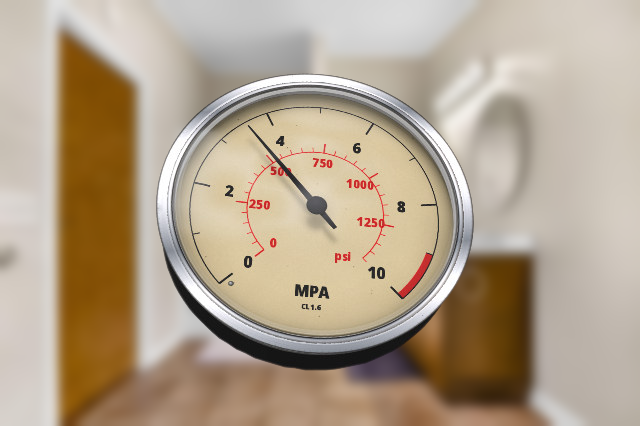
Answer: 3.5
